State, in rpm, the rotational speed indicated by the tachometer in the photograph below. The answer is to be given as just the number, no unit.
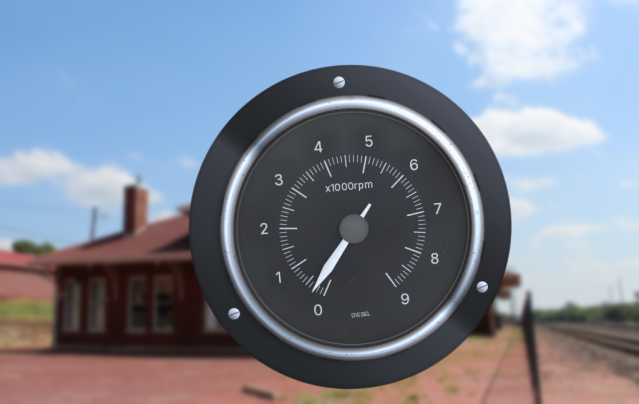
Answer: 300
